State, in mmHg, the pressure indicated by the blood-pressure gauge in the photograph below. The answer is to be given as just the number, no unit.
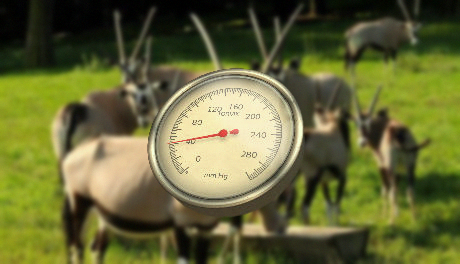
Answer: 40
